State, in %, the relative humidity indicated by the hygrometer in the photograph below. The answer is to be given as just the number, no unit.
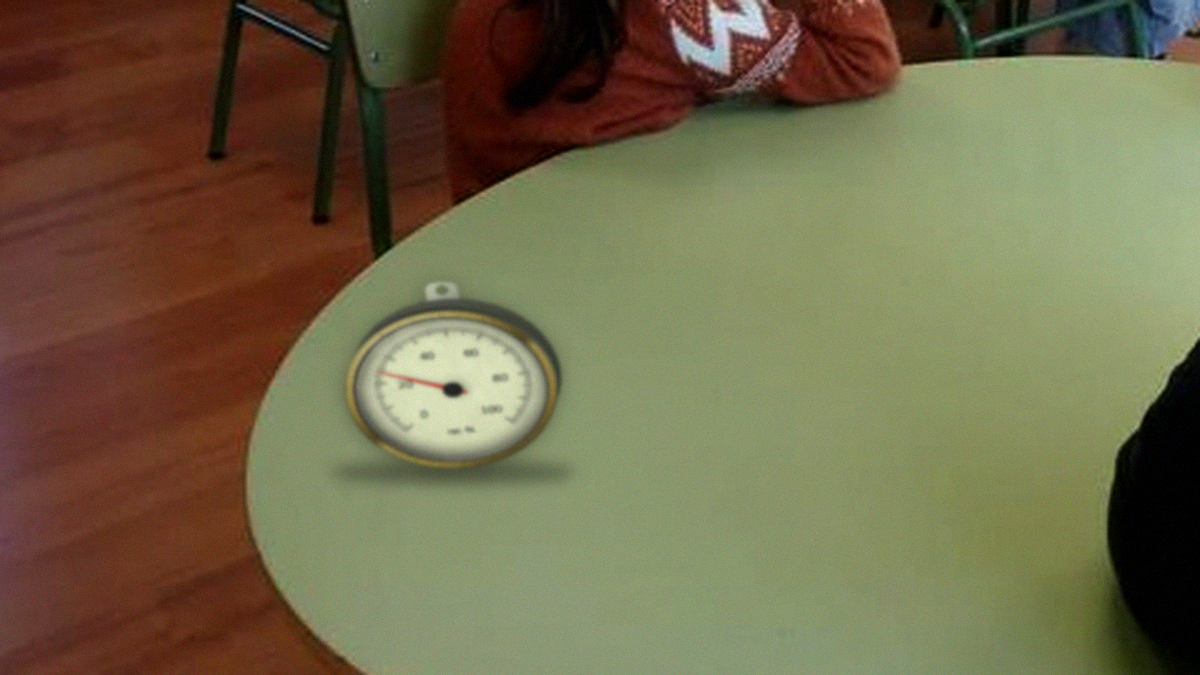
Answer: 25
